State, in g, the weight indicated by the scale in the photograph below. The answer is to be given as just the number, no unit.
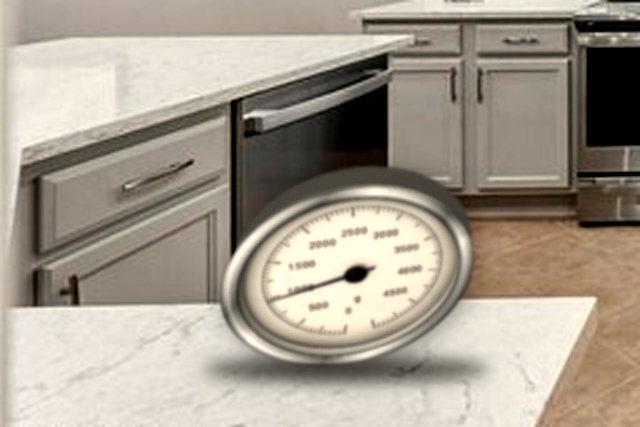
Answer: 1000
